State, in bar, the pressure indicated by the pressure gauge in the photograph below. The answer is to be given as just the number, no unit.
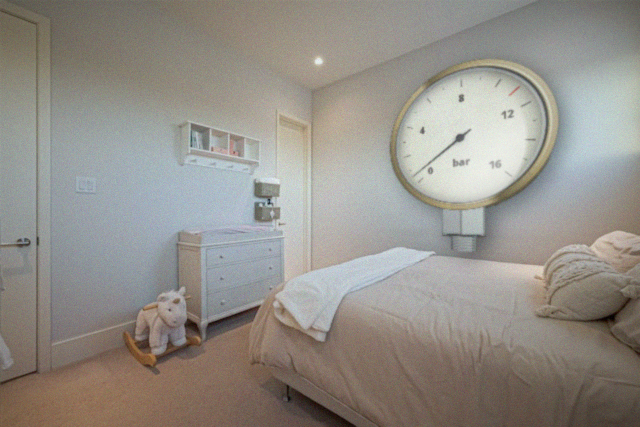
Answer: 0.5
